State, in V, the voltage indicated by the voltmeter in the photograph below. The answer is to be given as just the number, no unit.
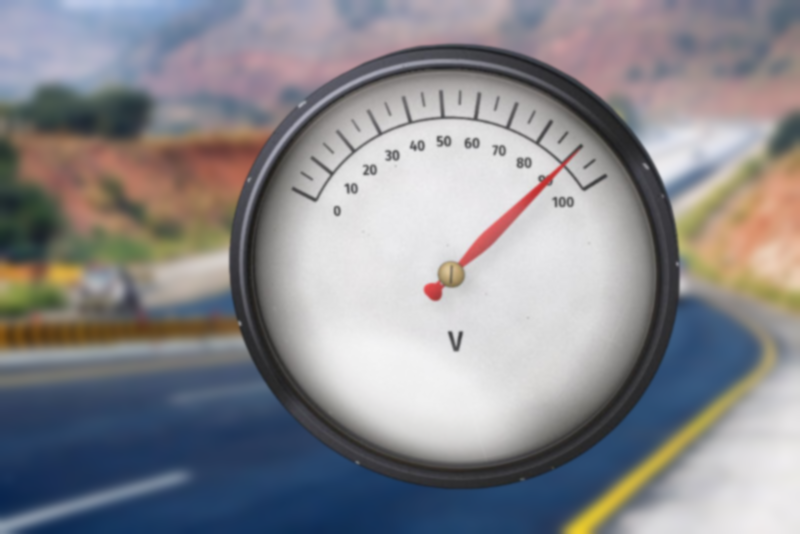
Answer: 90
